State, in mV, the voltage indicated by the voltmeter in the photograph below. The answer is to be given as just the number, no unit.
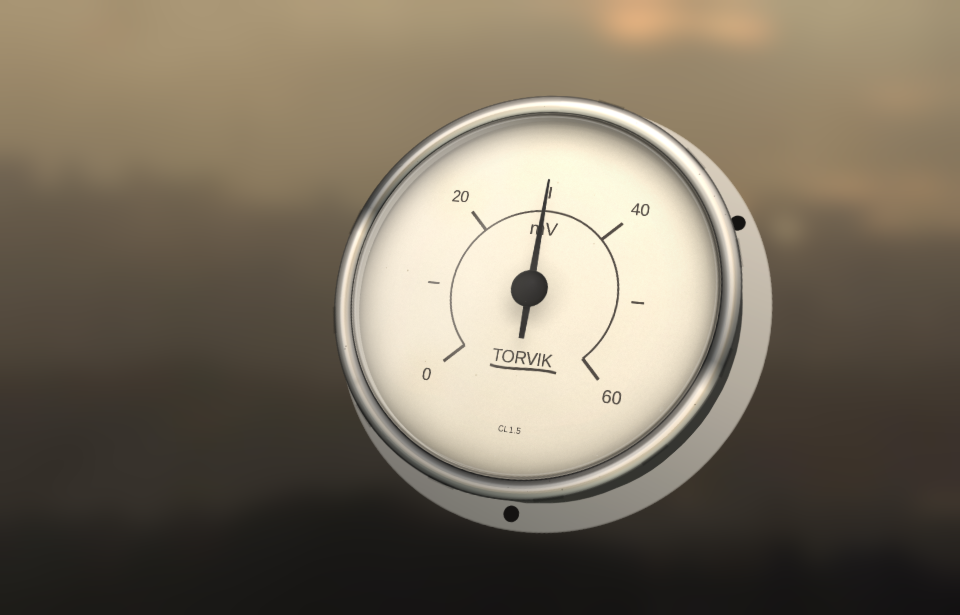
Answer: 30
